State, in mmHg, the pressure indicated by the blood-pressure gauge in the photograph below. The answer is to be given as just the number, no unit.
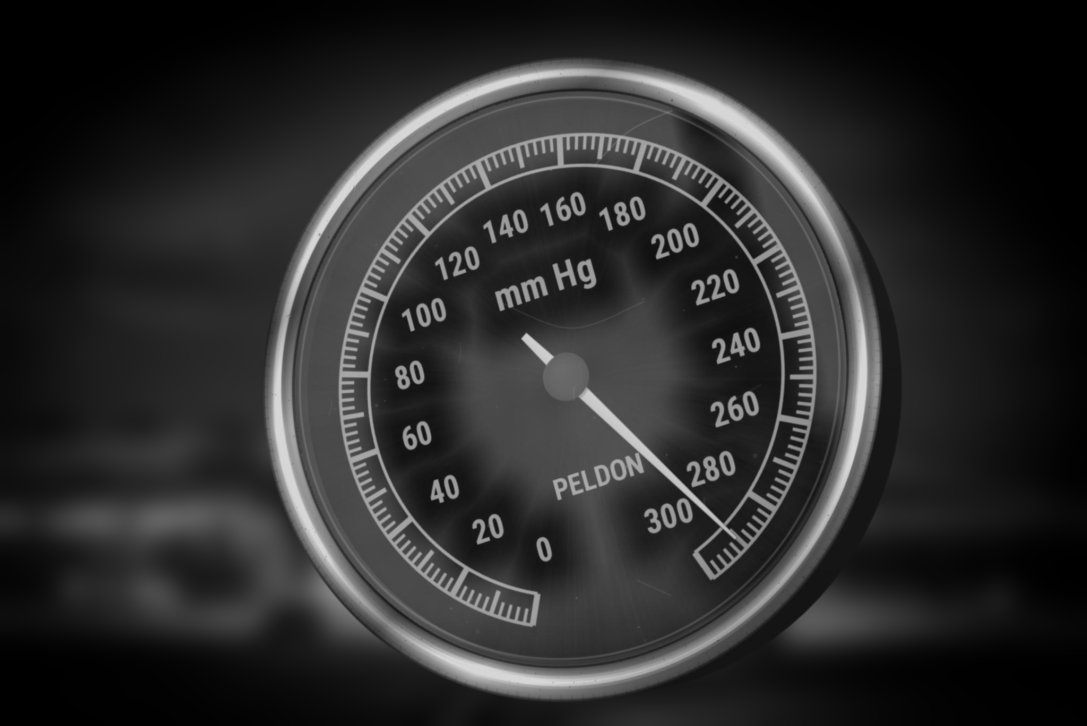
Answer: 290
